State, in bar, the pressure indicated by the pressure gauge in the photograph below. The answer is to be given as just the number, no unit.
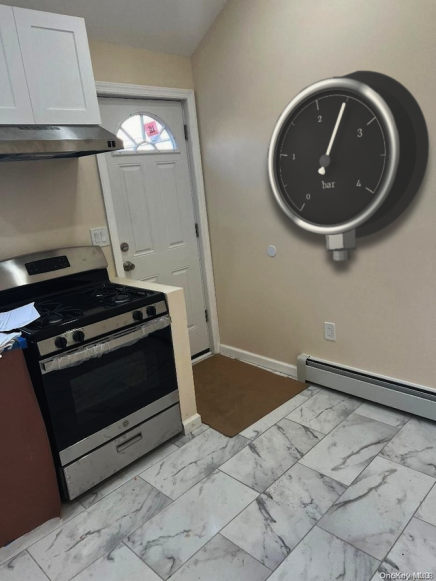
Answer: 2.5
